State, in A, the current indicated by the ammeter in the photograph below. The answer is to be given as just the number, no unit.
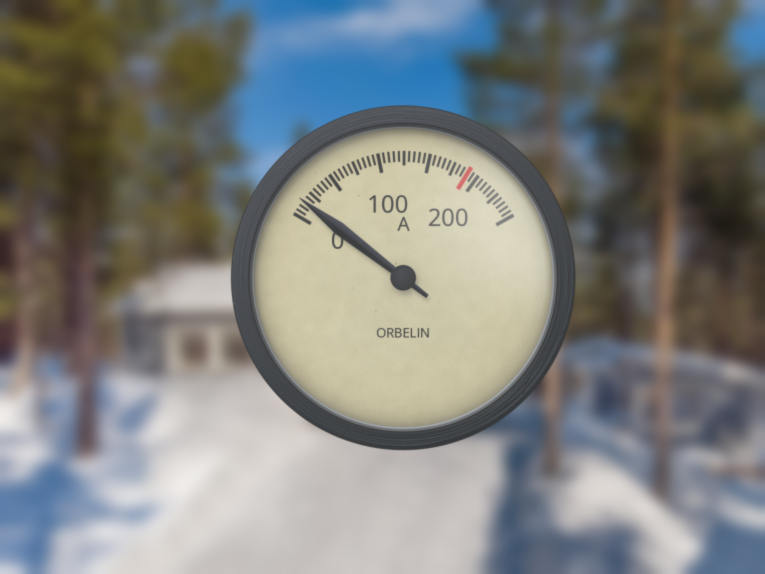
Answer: 15
